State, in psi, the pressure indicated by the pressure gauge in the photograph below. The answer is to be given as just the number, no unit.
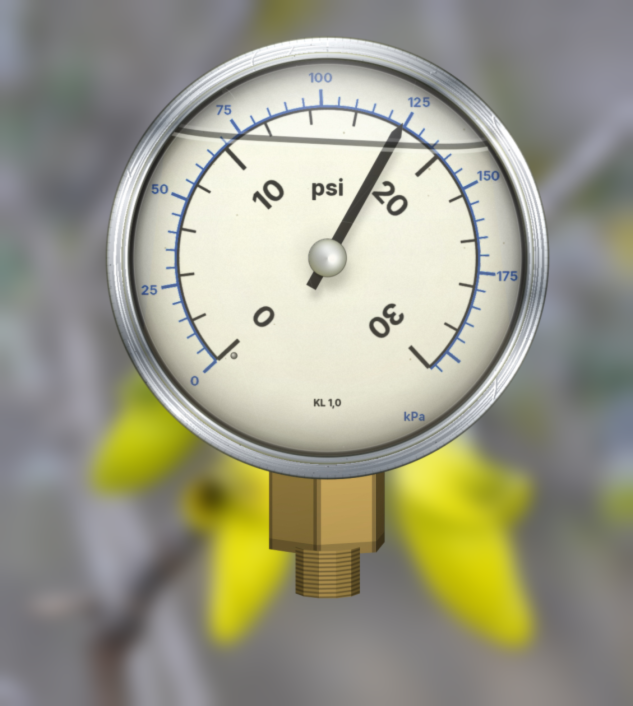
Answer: 18
